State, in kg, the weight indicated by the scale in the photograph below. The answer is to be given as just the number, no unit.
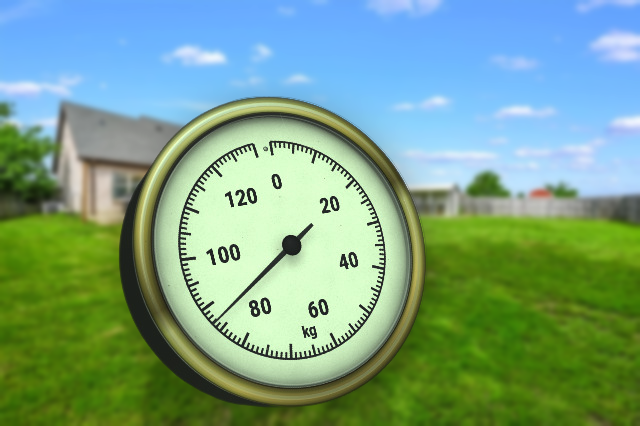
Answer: 87
